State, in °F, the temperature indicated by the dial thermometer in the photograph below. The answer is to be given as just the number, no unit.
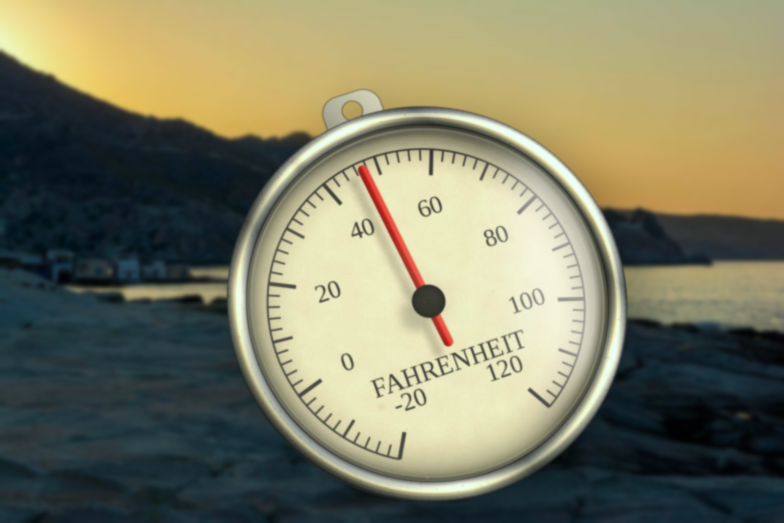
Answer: 47
